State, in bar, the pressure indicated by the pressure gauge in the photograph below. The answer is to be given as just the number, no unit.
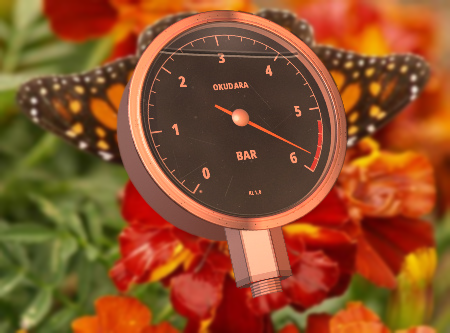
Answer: 5.8
